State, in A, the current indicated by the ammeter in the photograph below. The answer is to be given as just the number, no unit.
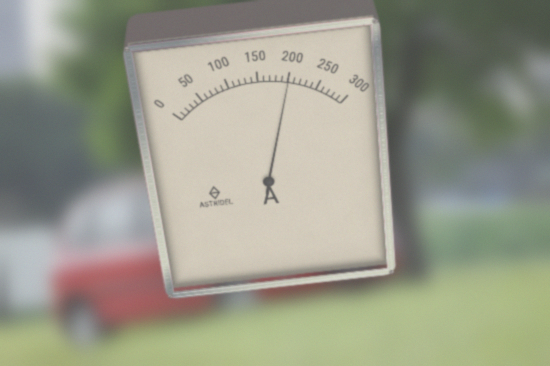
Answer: 200
